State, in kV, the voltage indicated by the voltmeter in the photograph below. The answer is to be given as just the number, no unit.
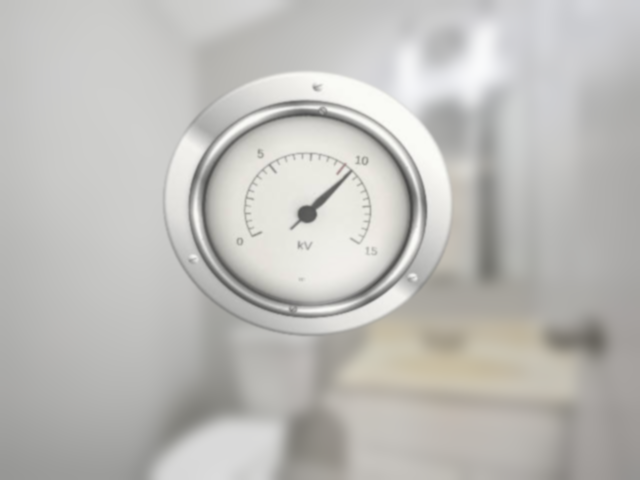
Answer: 10
